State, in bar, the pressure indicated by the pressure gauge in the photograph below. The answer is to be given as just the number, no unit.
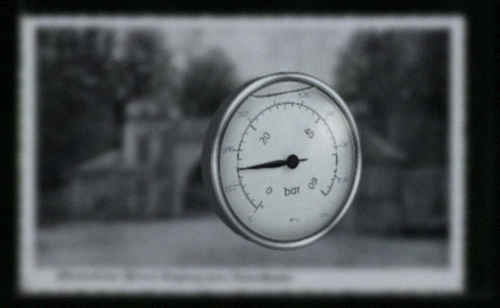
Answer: 10
